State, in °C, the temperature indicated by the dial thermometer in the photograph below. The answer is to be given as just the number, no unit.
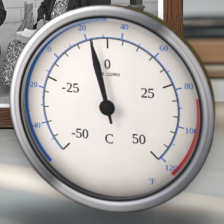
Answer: -5
